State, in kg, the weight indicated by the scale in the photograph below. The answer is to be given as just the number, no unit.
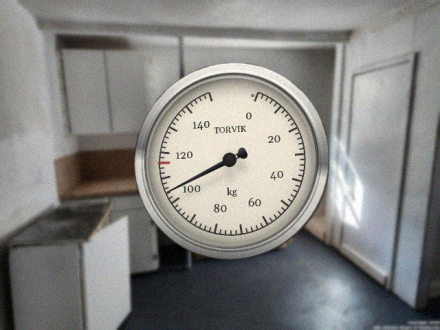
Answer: 104
